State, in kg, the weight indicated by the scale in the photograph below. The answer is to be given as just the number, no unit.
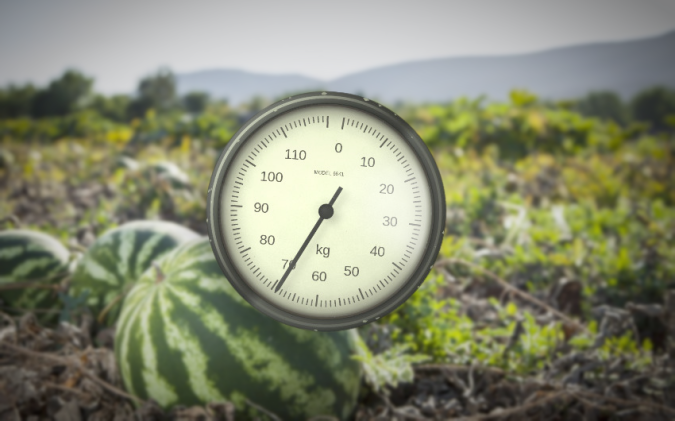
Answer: 69
